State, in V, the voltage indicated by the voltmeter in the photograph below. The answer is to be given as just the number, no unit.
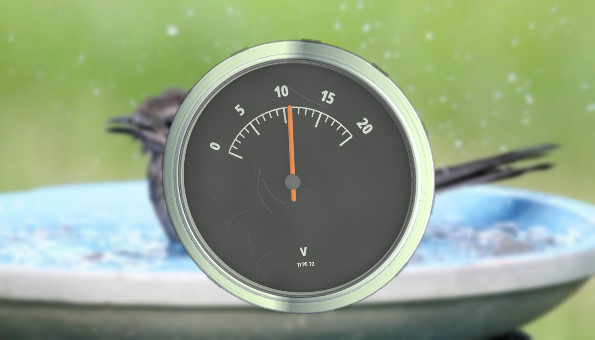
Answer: 11
